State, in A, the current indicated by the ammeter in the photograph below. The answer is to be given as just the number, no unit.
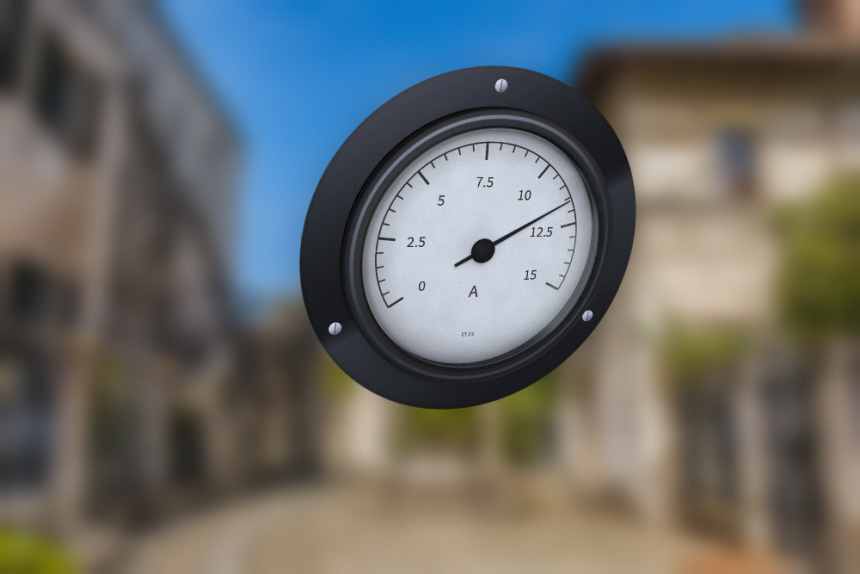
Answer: 11.5
